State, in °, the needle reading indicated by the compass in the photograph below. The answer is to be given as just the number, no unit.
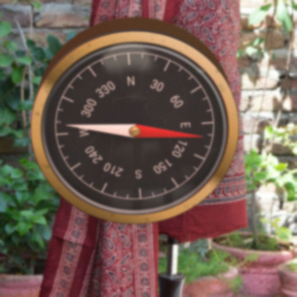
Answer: 100
